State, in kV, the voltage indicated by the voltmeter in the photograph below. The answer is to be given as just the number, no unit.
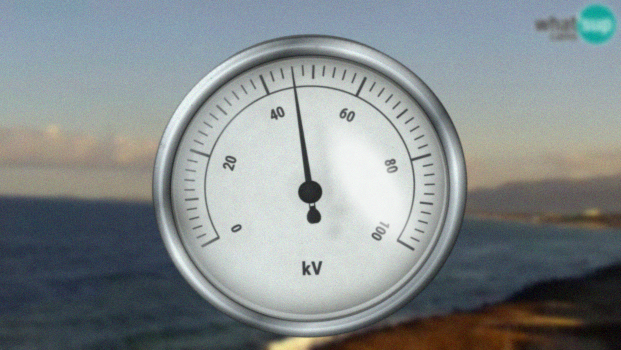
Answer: 46
